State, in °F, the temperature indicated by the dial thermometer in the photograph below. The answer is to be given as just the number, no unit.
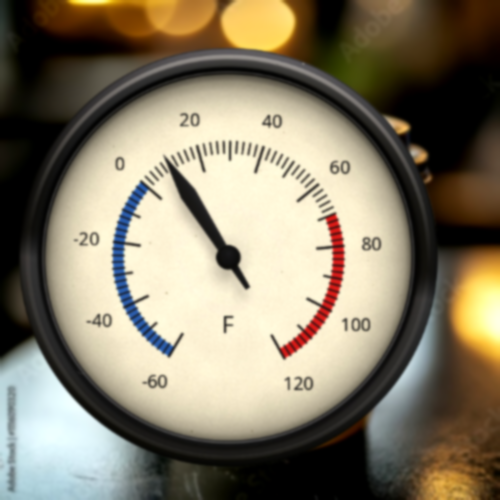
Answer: 10
